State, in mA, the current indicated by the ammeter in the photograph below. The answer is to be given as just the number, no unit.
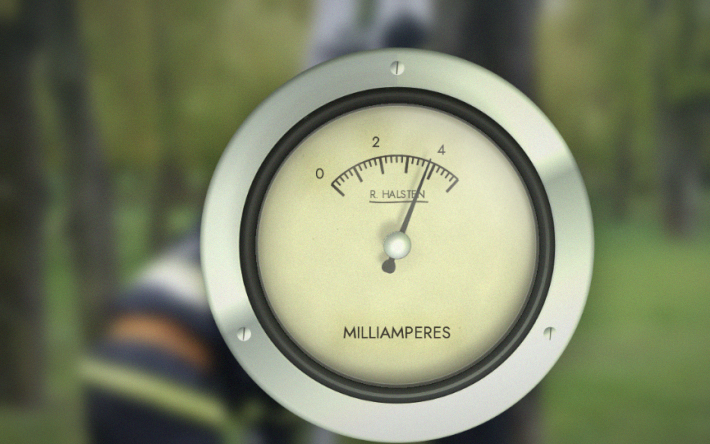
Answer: 3.8
